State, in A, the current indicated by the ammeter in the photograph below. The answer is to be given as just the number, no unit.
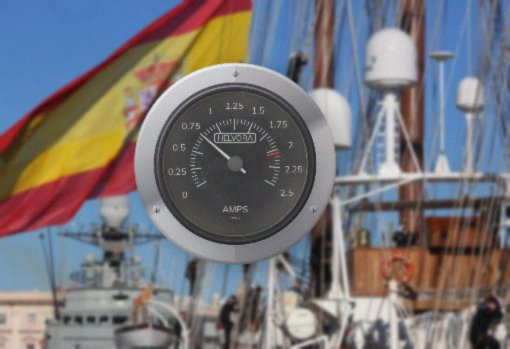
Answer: 0.75
